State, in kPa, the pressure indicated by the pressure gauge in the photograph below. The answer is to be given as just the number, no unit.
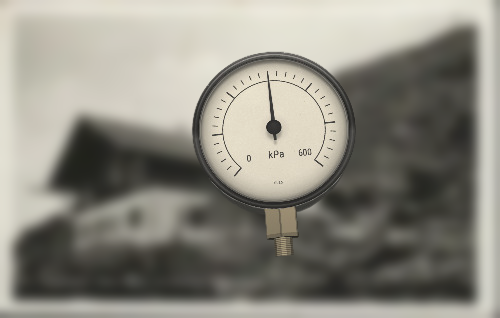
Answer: 300
